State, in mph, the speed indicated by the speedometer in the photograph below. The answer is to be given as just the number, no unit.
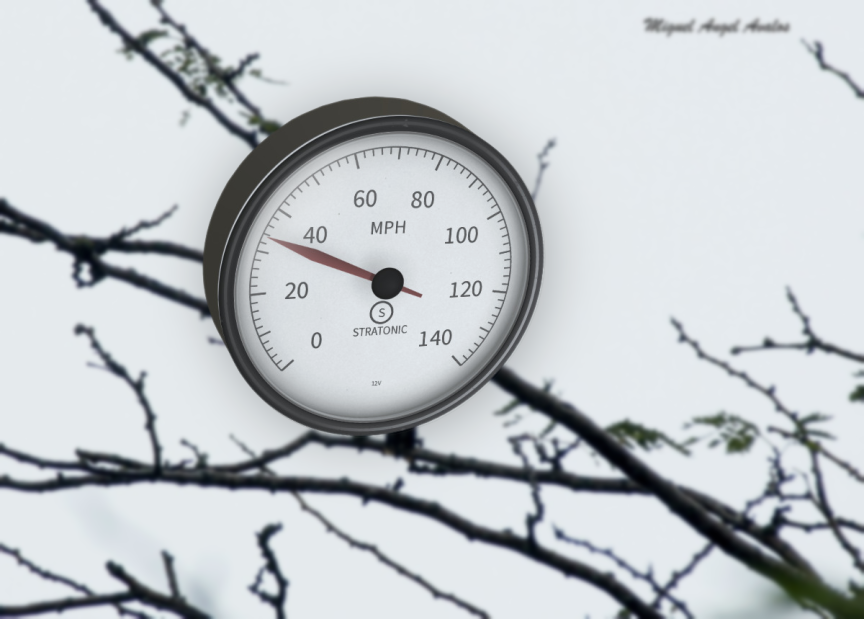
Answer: 34
